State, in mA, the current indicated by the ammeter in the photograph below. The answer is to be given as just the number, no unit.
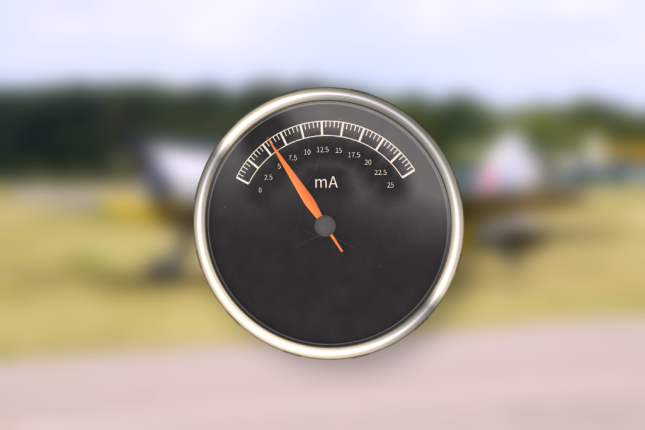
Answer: 6
